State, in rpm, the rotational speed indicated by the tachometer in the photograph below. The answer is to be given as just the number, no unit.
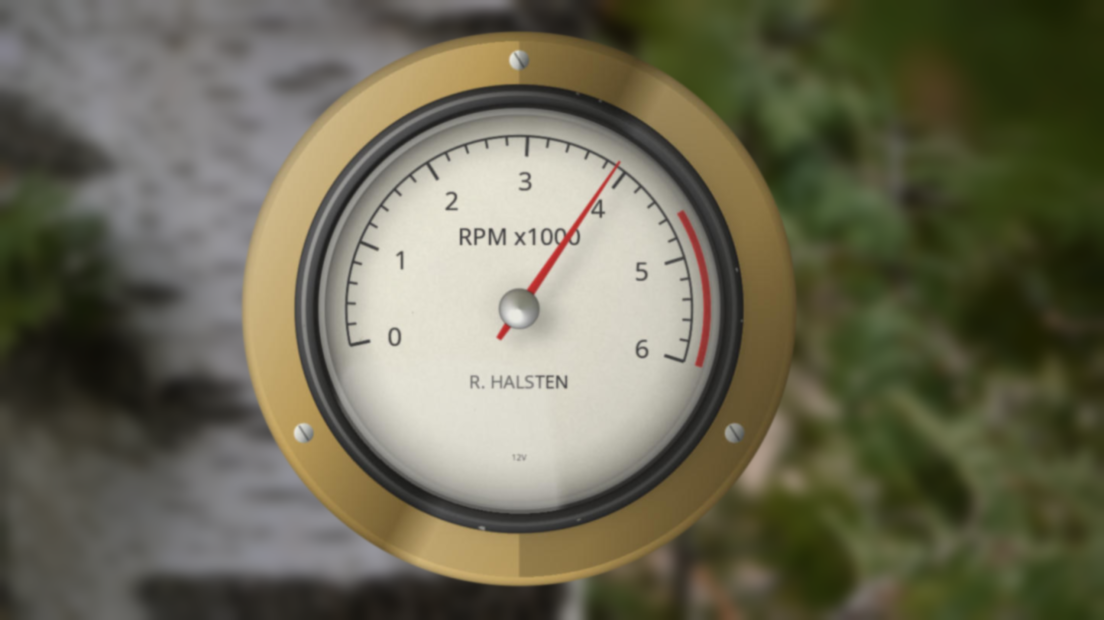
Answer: 3900
